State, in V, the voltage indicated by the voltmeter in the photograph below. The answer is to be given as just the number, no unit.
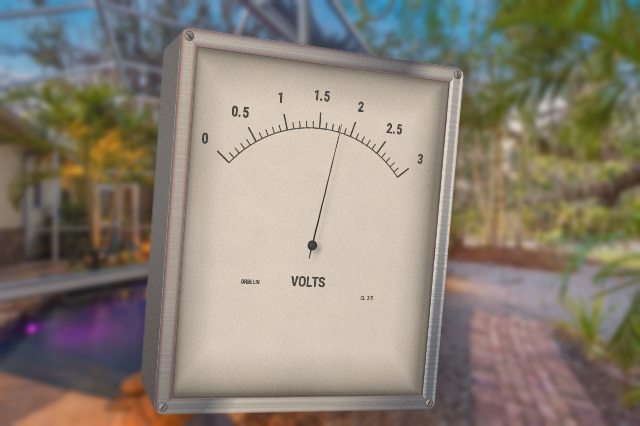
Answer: 1.8
